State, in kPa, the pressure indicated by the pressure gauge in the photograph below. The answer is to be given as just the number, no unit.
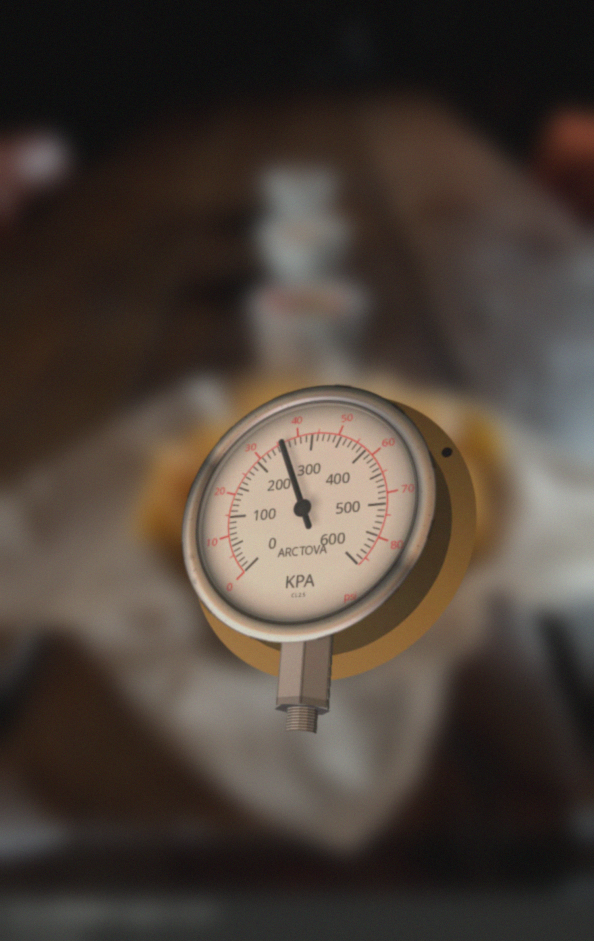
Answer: 250
